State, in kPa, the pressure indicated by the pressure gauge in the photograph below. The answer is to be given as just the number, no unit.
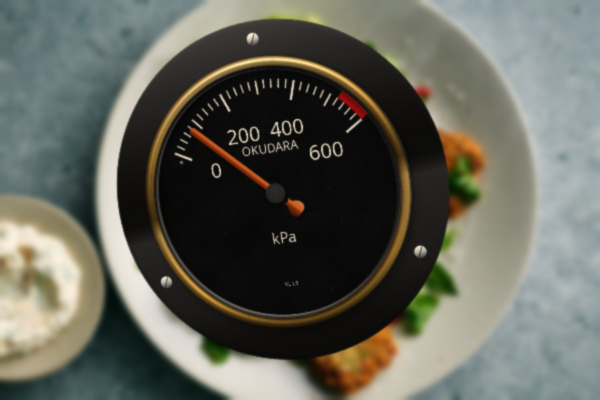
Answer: 80
